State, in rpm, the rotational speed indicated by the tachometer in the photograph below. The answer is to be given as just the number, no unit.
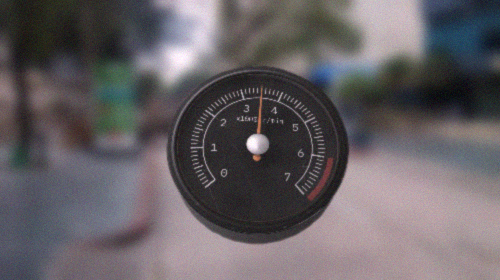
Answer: 3500
